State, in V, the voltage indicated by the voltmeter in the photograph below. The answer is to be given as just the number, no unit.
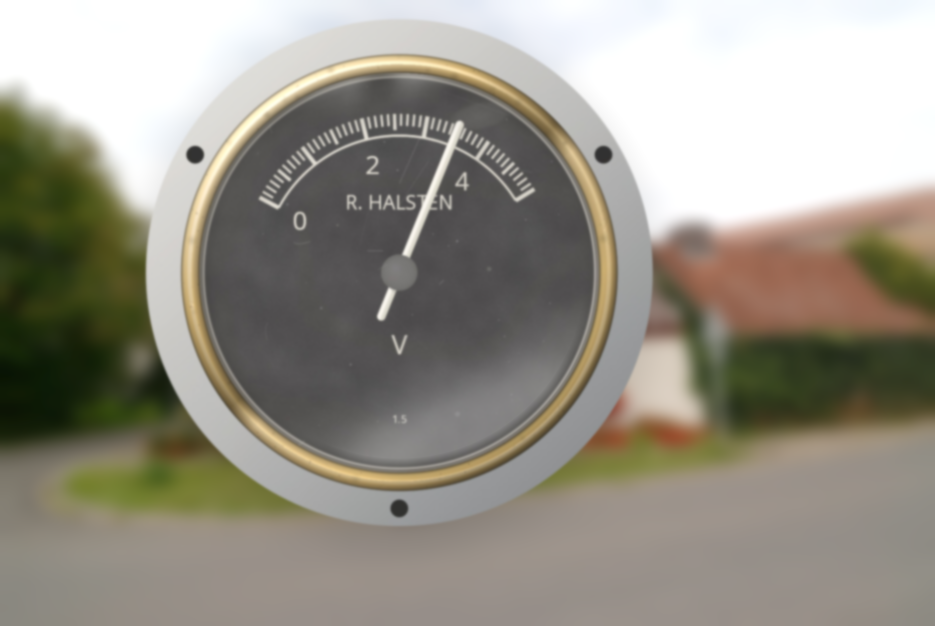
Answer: 3.5
